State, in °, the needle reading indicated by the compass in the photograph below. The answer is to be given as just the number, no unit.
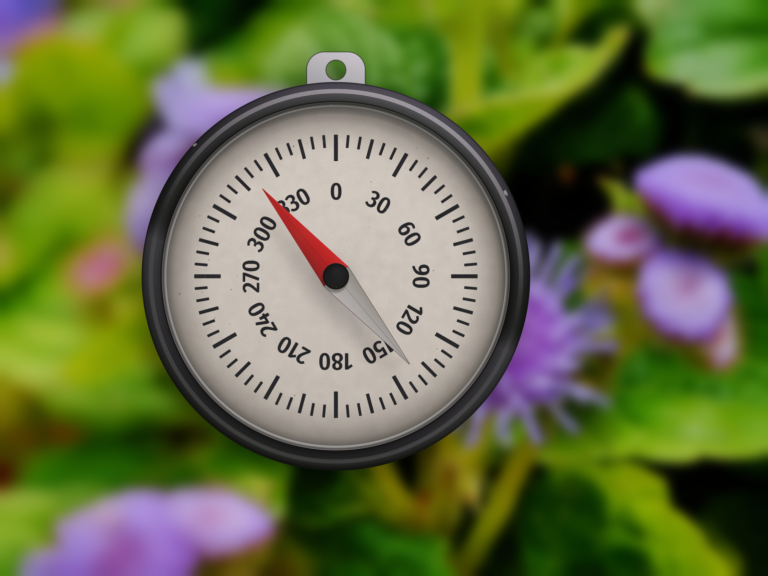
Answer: 320
